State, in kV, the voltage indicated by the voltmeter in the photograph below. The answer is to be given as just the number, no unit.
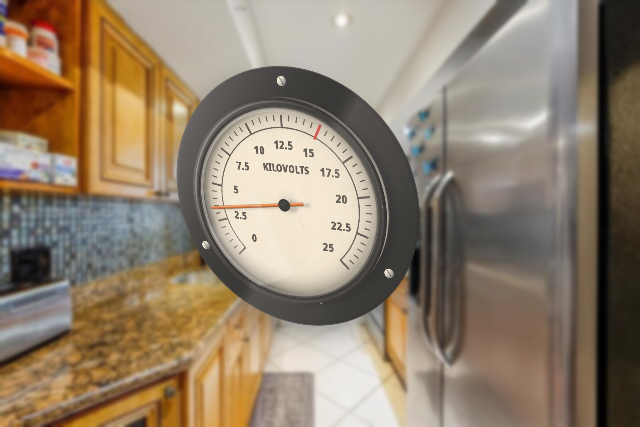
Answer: 3.5
